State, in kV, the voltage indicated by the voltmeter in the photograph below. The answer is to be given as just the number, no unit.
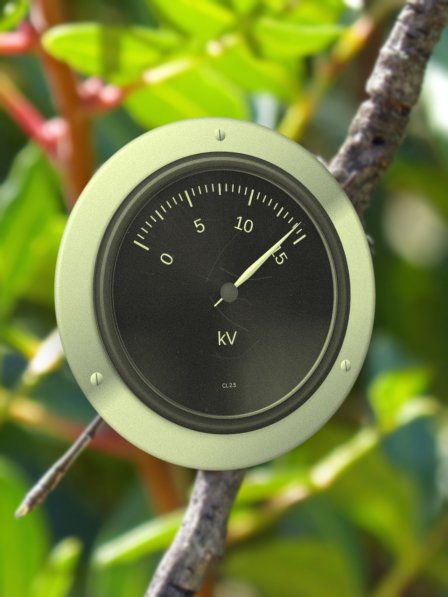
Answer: 14
